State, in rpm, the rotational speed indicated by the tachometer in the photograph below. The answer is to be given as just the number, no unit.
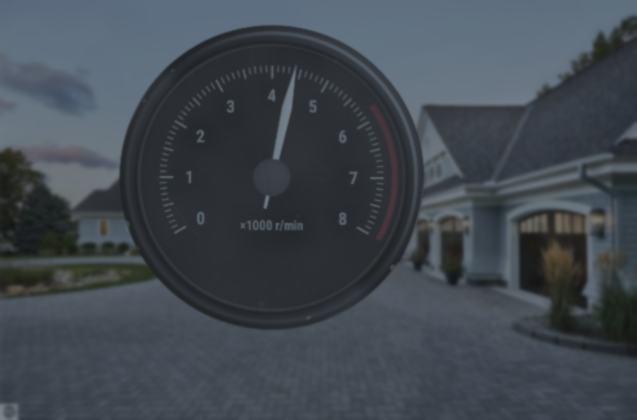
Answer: 4400
